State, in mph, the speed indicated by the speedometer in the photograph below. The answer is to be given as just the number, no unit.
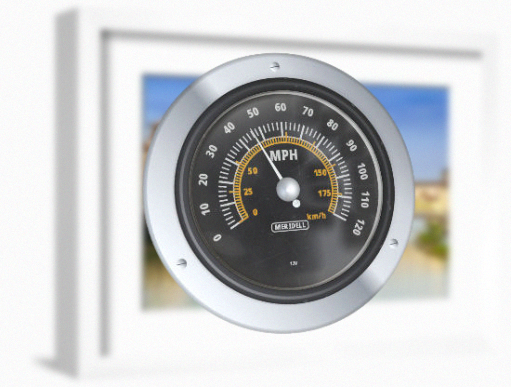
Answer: 46
